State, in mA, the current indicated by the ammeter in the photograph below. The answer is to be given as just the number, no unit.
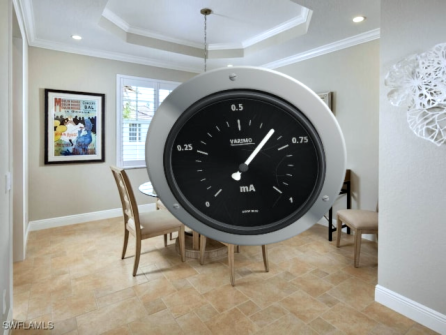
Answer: 0.65
